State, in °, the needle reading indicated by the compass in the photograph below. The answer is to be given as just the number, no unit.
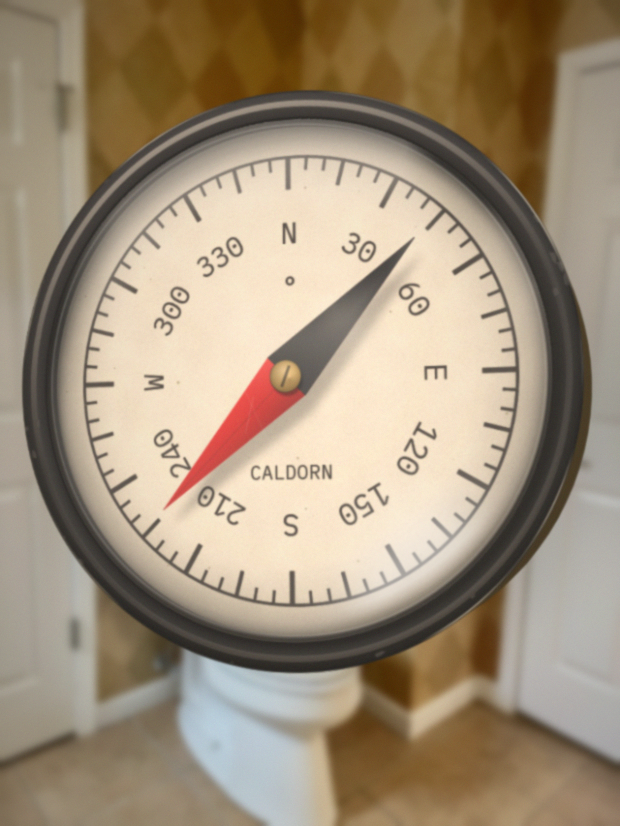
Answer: 225
